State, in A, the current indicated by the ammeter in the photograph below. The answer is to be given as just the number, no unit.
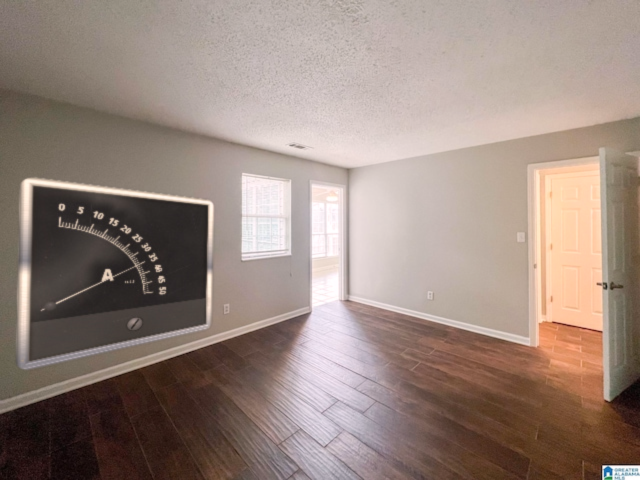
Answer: 35
